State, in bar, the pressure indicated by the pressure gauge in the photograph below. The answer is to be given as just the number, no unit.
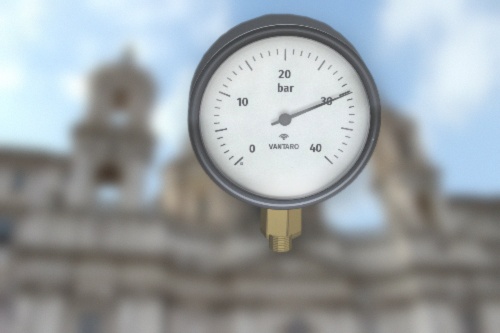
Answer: 30
